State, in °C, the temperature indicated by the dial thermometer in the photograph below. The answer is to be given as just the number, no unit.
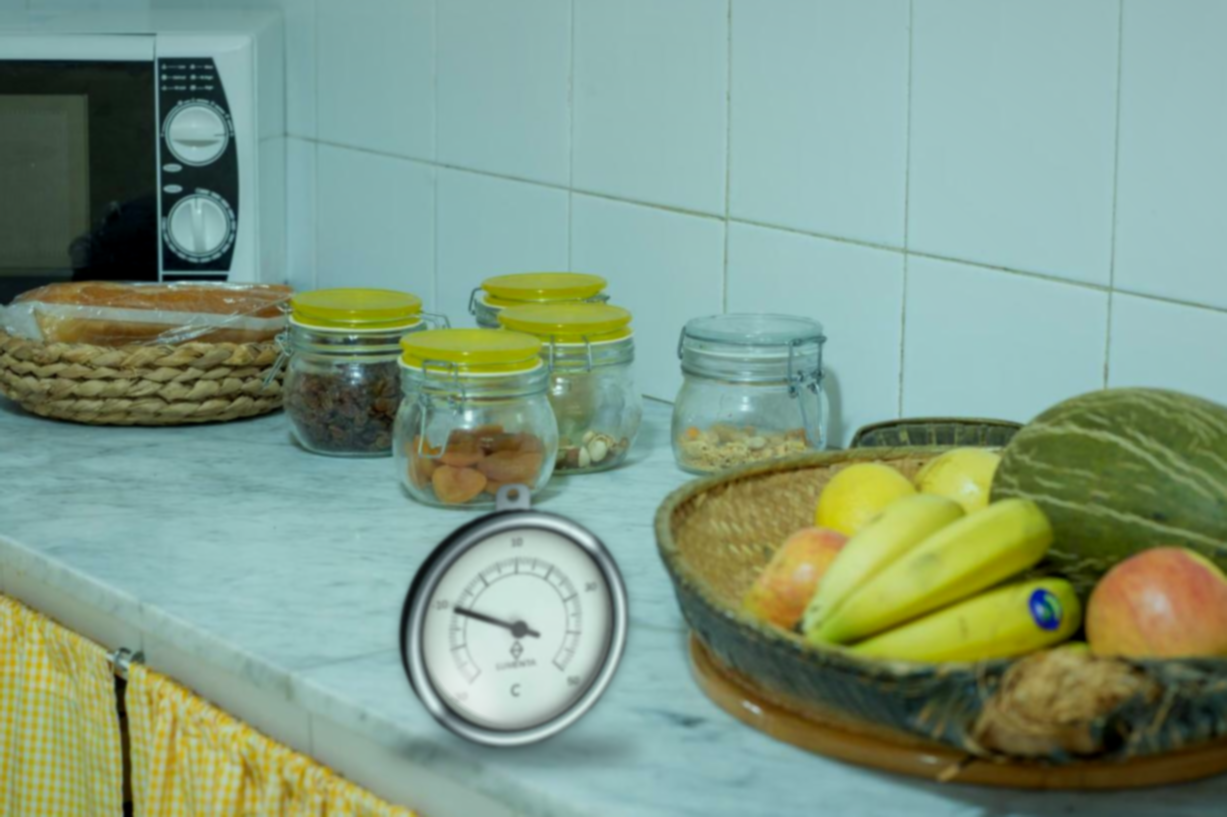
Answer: -10
